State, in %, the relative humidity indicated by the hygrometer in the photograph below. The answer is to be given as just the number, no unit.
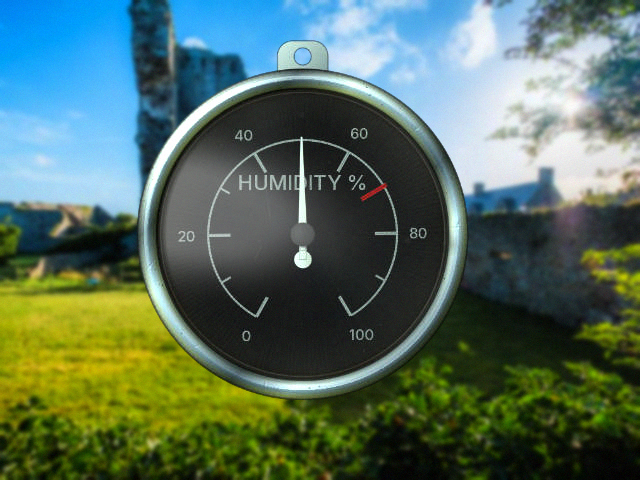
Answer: 50
